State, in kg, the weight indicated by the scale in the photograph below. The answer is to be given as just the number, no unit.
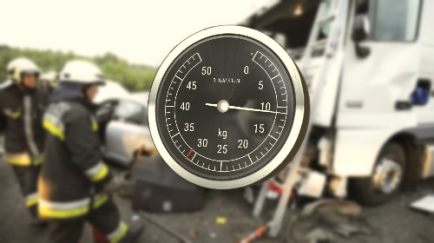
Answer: 11
